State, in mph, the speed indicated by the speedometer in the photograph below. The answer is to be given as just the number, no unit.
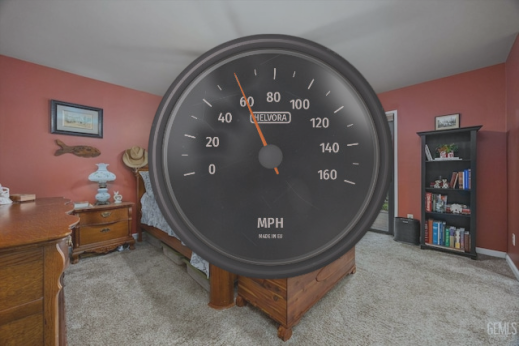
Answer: 60
